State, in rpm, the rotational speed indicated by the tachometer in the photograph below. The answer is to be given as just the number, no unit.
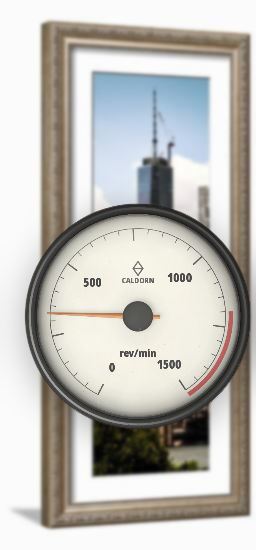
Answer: 325
